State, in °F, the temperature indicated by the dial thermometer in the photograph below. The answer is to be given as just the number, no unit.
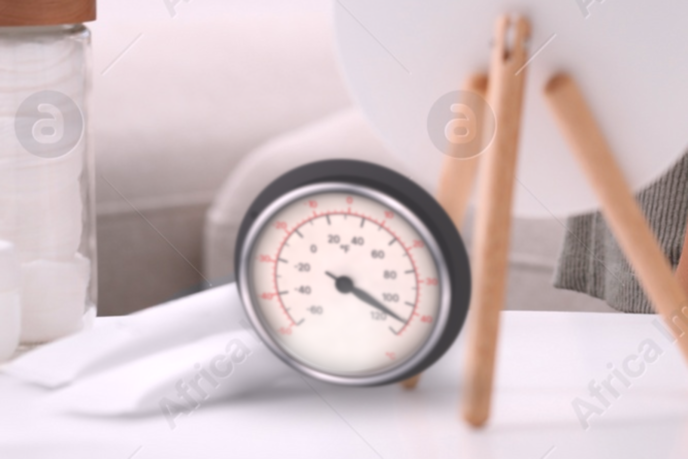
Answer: 110
